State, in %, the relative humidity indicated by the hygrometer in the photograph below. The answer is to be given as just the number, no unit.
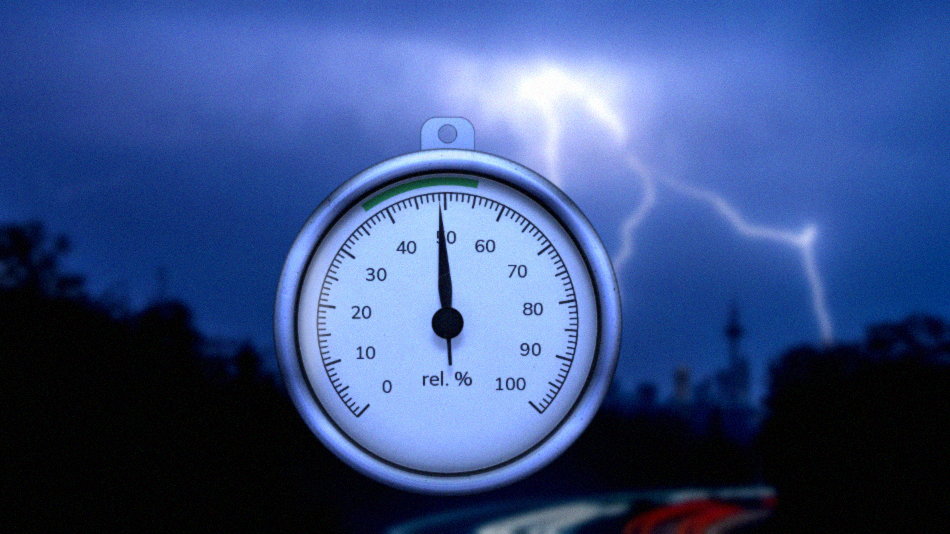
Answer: 49
